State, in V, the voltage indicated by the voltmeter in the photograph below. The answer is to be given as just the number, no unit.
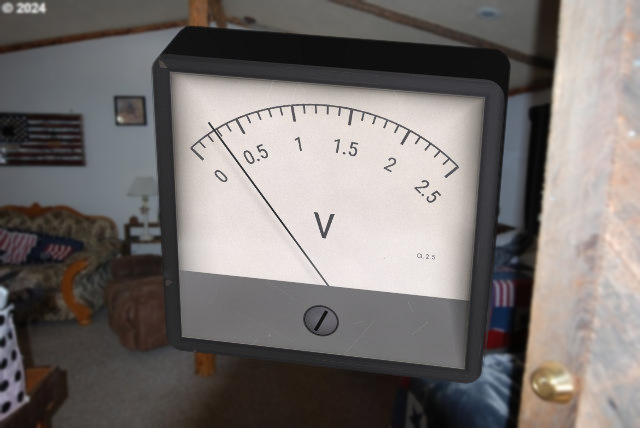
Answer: 0.3
